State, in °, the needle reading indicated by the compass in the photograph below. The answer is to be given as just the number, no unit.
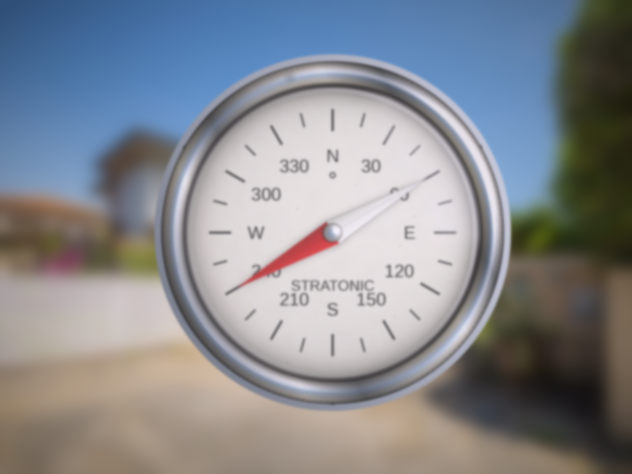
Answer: 240
